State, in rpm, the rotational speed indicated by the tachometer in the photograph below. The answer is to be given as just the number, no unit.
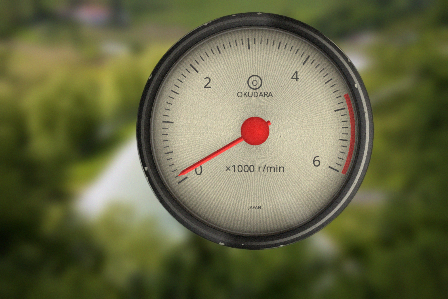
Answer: 100
